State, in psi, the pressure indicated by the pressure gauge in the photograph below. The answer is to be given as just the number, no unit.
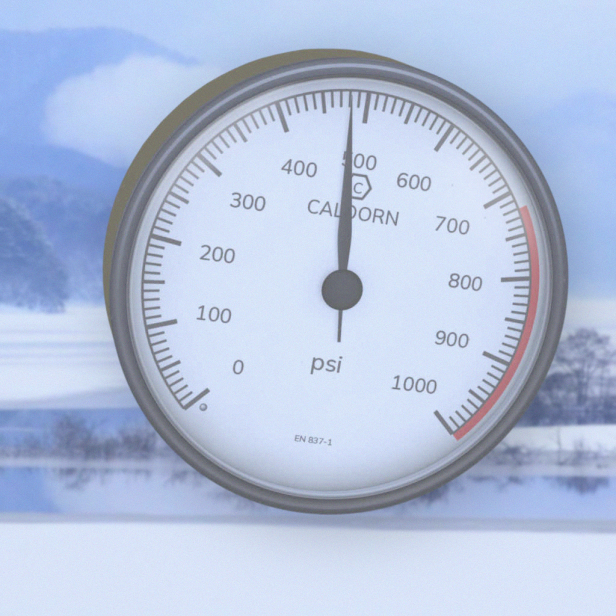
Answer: 480
